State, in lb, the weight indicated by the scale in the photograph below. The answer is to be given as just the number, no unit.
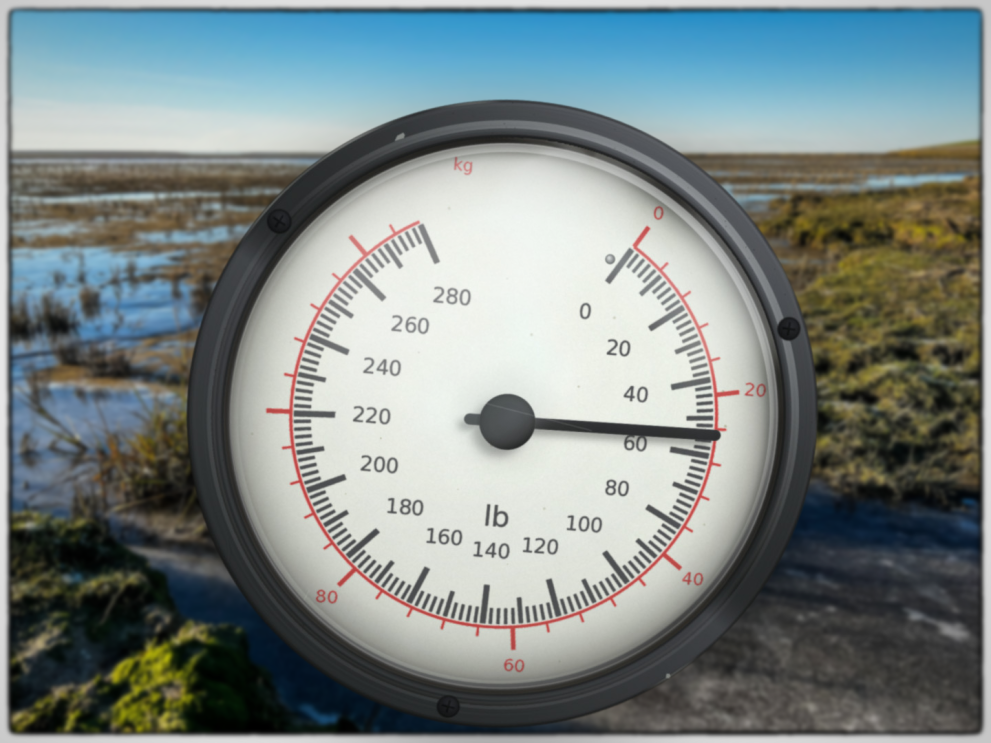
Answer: 54
